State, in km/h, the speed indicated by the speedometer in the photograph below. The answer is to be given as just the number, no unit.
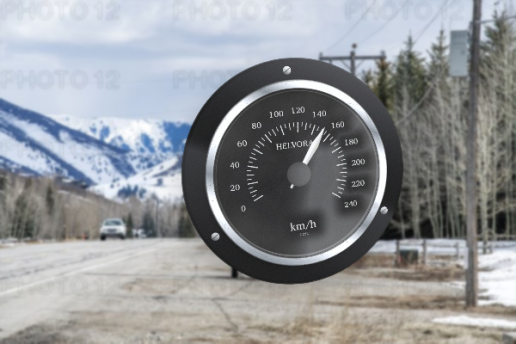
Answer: 150
